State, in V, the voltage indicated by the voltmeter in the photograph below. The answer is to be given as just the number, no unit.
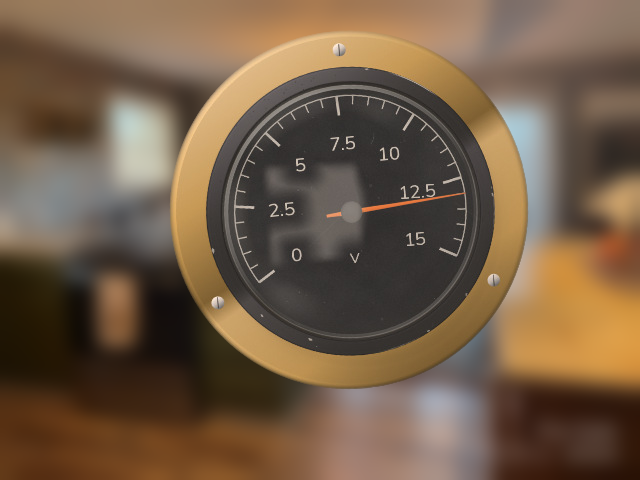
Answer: 13
